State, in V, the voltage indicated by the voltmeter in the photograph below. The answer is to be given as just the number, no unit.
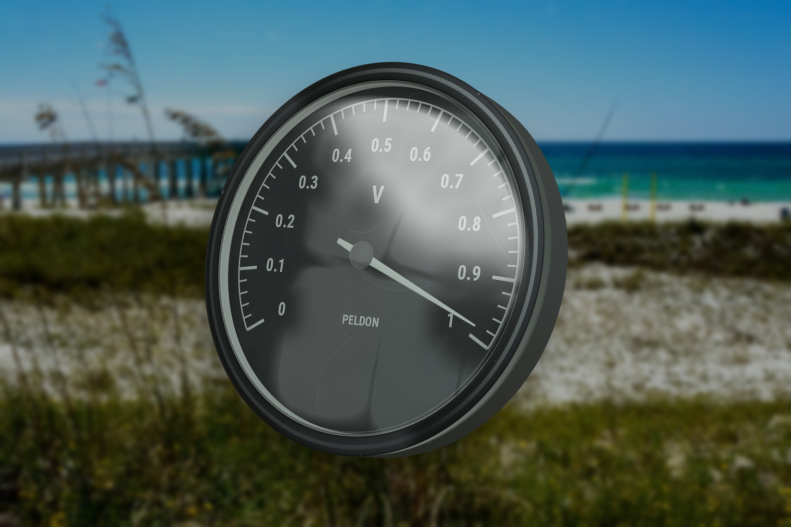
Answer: 0.98
